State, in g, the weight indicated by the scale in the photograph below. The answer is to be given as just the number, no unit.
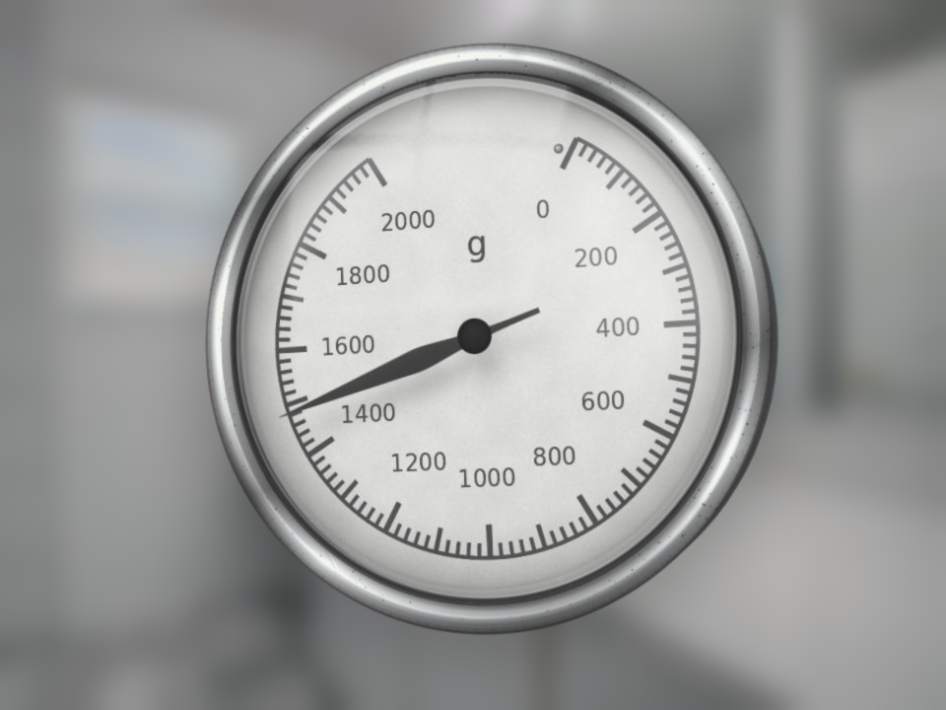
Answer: 1480
